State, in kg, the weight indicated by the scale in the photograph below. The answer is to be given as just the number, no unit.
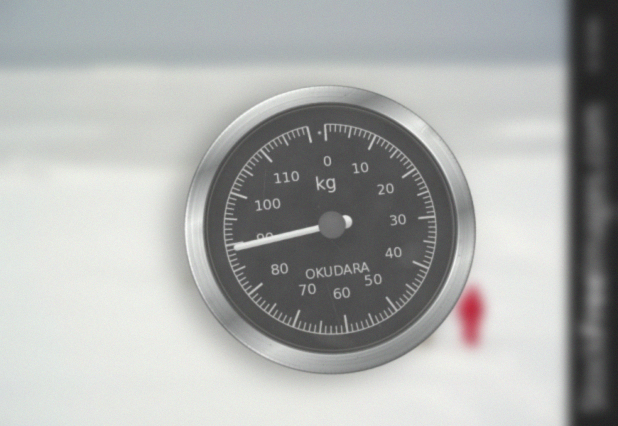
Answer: 89
